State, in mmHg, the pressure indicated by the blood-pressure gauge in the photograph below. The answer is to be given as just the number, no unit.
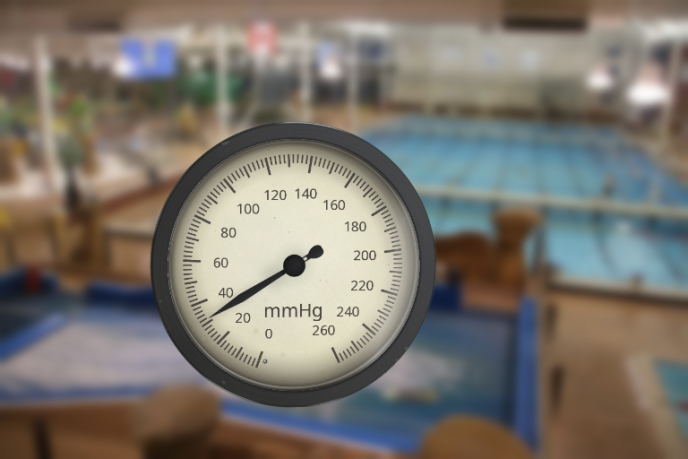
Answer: 32
